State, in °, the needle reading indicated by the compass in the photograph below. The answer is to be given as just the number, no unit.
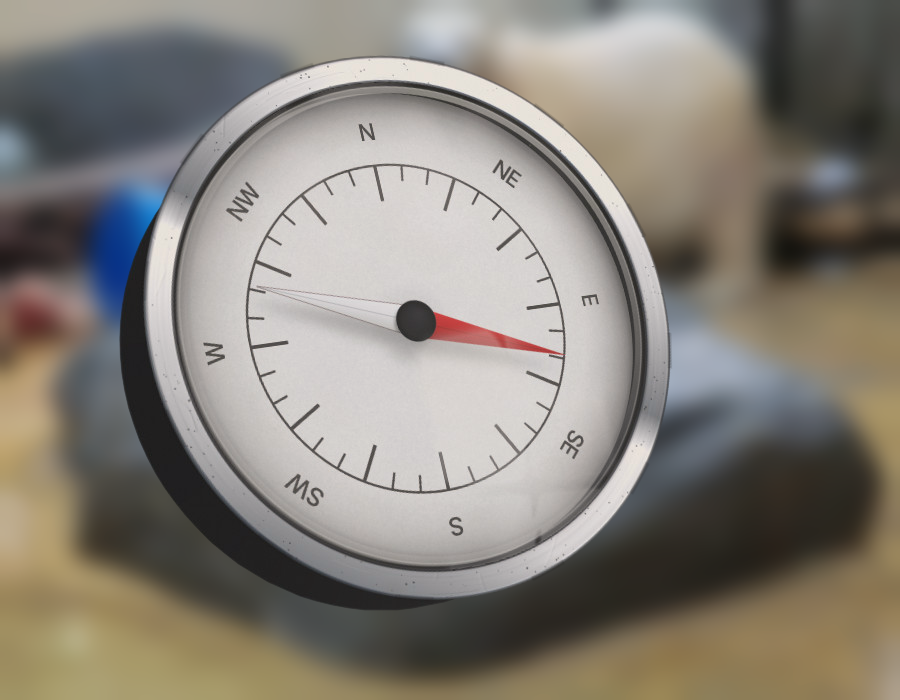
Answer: 110
